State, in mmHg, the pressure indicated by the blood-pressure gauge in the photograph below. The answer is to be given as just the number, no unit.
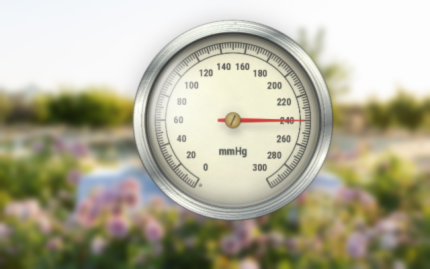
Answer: 240
